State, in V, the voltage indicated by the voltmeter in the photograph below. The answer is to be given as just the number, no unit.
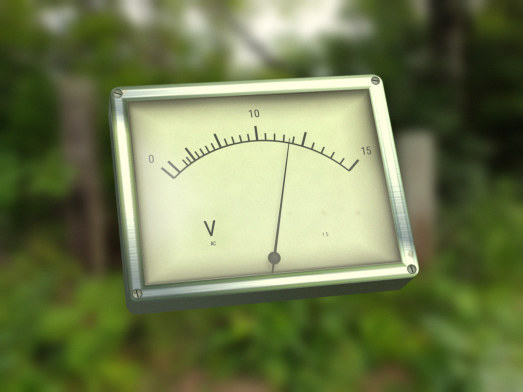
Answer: 11.75
